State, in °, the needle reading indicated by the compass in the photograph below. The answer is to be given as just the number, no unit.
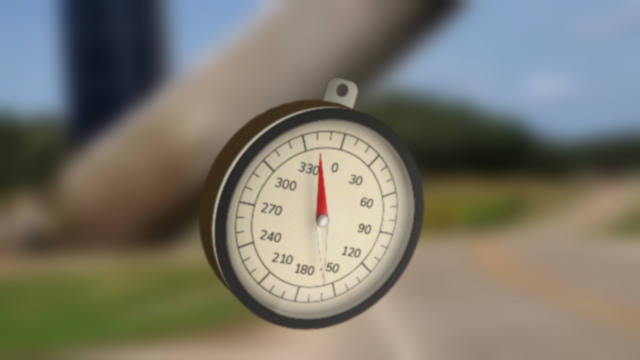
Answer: 340
